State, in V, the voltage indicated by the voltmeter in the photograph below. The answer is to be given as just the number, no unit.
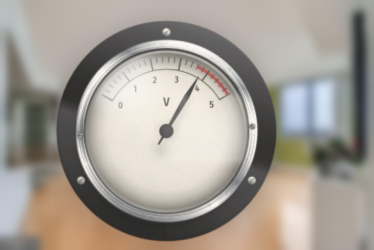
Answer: 3.8
